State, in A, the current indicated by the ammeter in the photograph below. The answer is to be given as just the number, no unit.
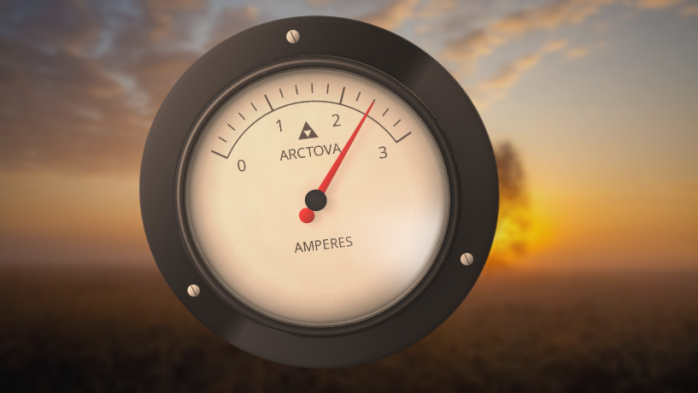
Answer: 2.4
